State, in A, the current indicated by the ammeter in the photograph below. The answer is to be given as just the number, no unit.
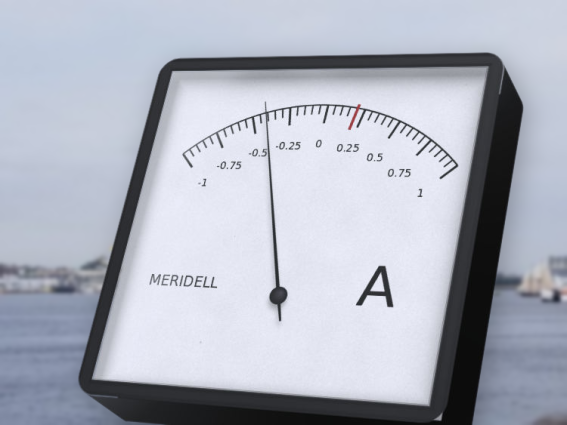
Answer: -0.4
